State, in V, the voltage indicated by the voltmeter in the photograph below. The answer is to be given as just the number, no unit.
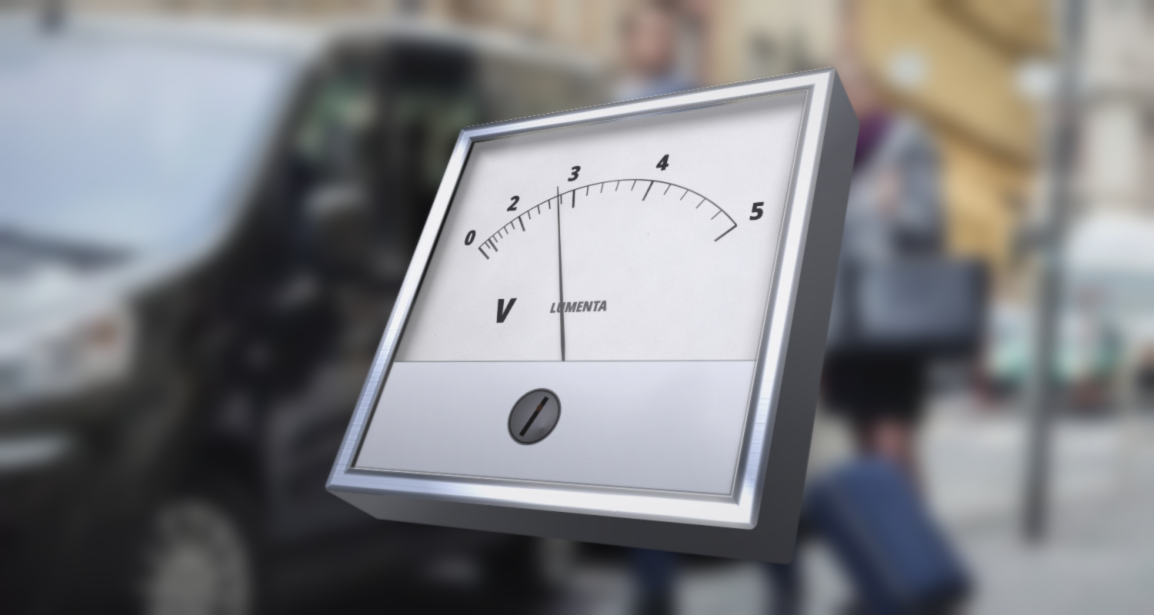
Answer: 2.8
